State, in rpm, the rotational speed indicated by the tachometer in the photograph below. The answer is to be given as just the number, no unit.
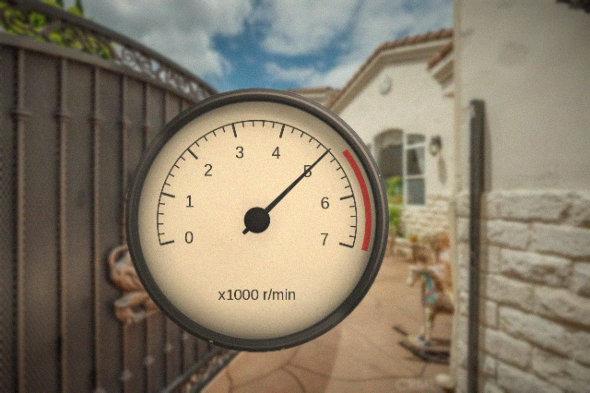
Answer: 5000
